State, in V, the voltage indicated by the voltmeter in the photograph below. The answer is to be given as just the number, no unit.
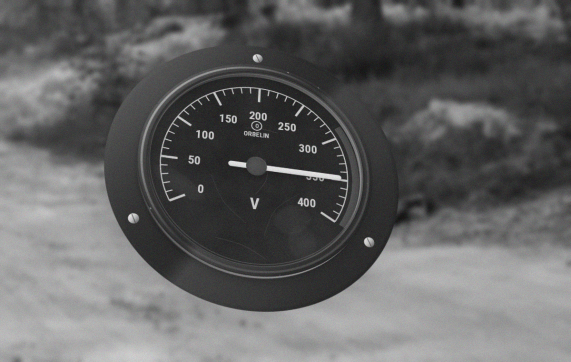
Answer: 350
